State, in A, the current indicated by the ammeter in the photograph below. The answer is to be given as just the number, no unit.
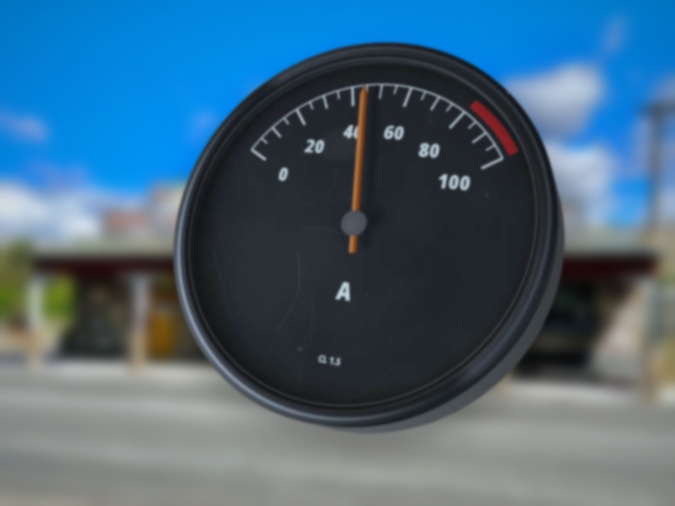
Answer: 45
